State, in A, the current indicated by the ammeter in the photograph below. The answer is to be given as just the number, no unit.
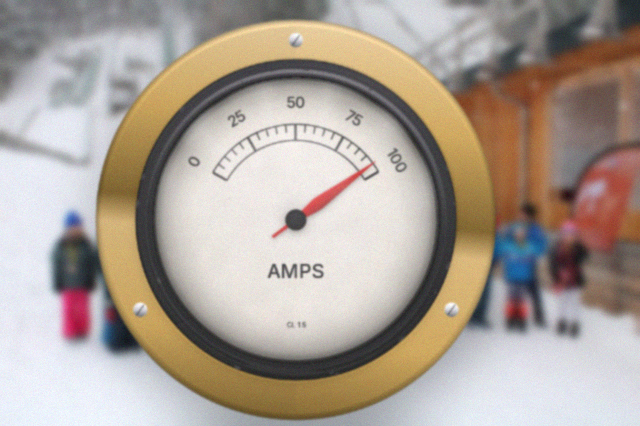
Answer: 95
